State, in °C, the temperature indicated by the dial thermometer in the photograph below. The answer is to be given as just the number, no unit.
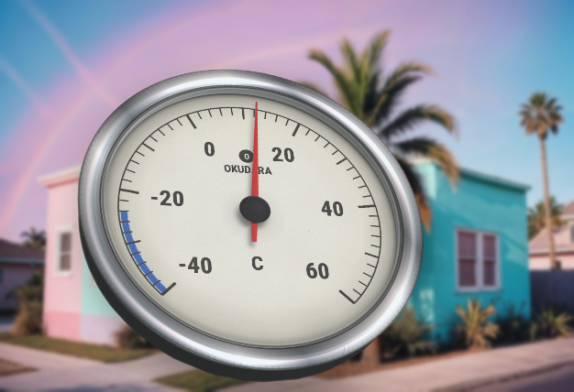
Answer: 12
